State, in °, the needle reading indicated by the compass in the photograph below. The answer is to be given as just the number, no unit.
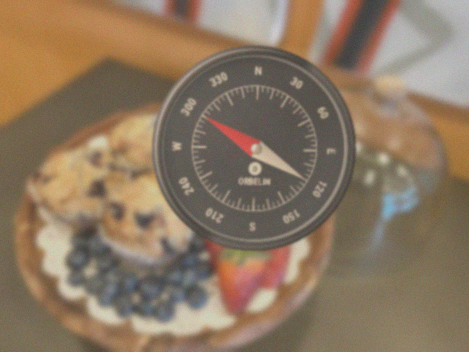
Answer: 300
